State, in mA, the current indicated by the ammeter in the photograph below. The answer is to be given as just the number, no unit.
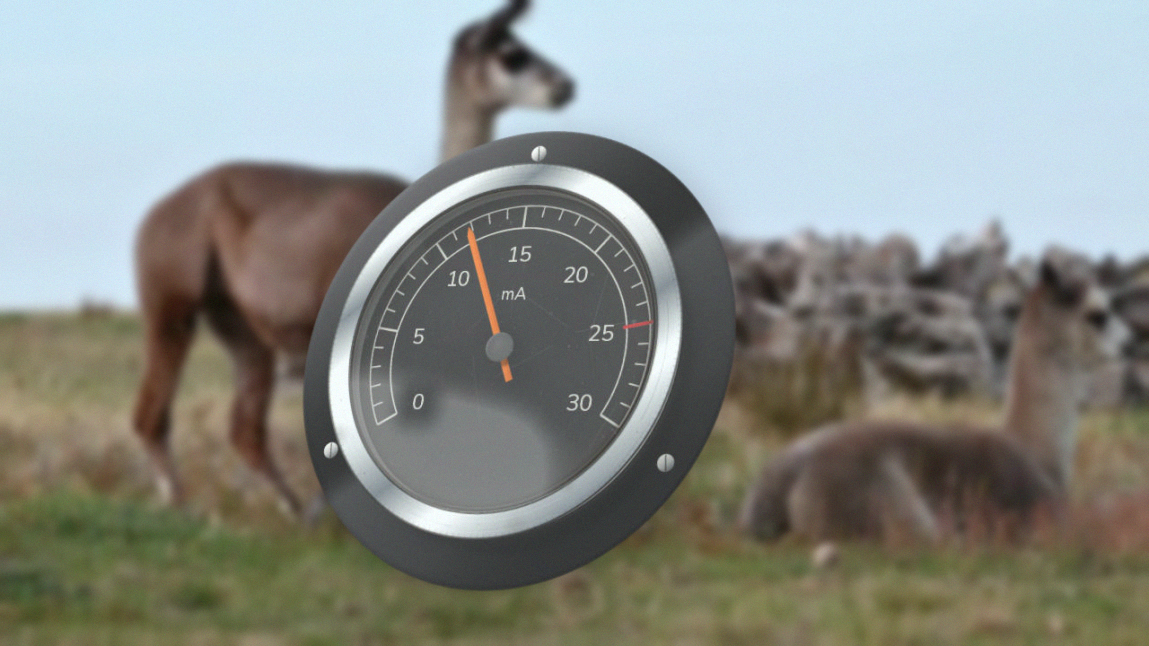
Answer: 12
